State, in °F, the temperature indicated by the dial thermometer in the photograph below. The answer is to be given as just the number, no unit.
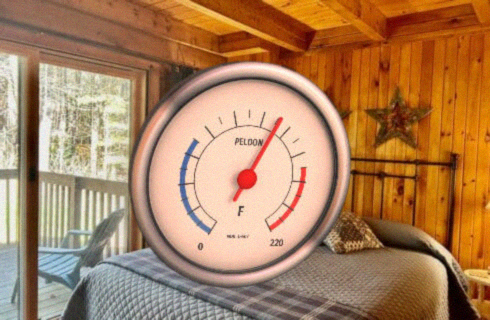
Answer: 130
